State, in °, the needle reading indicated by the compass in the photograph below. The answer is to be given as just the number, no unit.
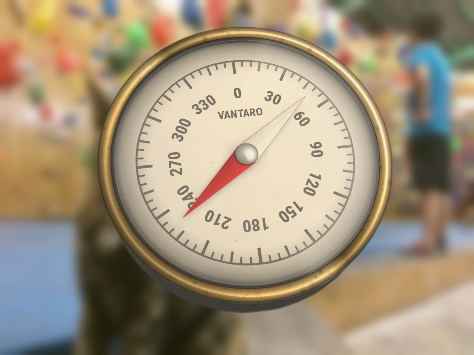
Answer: 230
